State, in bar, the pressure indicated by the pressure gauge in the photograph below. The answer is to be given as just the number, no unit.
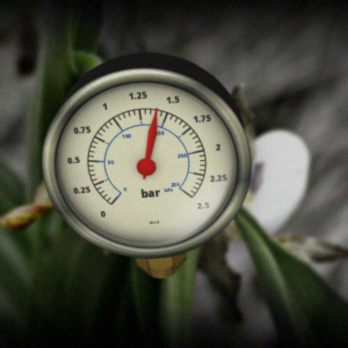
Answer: 1.4
